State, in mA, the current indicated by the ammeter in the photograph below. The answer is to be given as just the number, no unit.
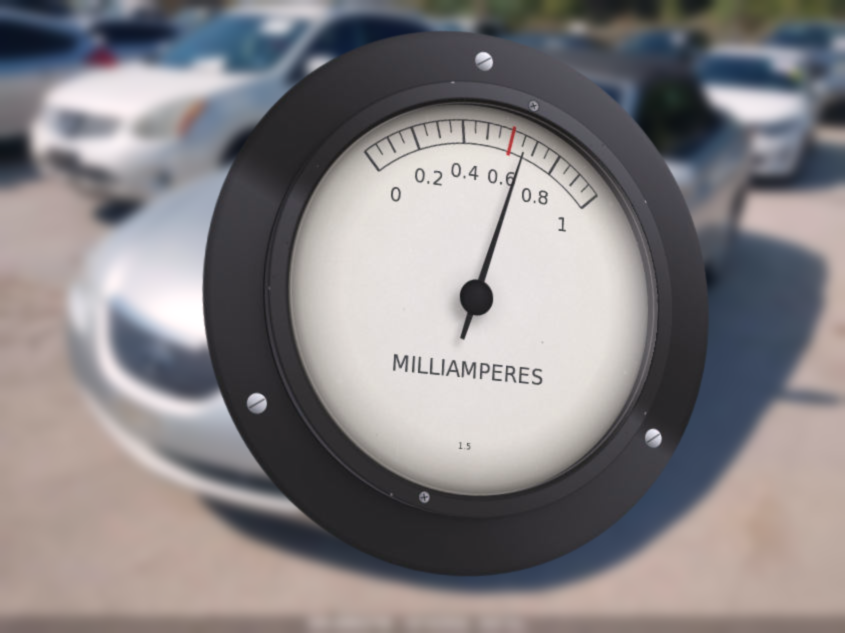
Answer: 0.65
